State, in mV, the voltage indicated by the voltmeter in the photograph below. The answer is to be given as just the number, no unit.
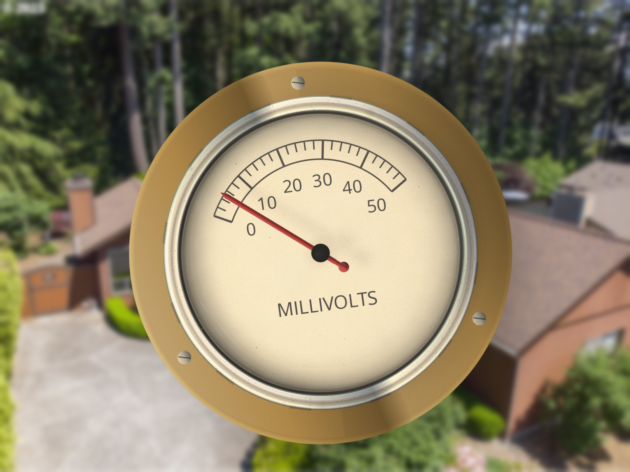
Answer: 5
